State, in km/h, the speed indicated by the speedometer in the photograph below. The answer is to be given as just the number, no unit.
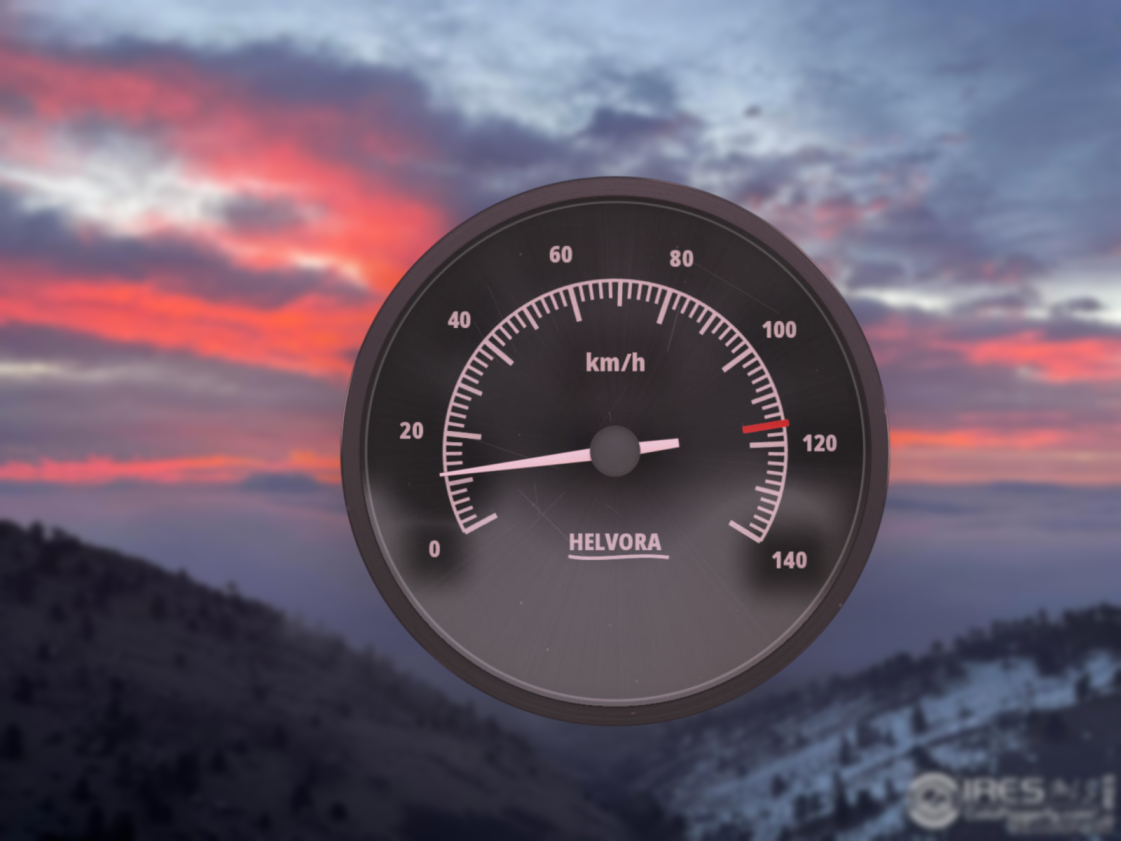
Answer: 12
